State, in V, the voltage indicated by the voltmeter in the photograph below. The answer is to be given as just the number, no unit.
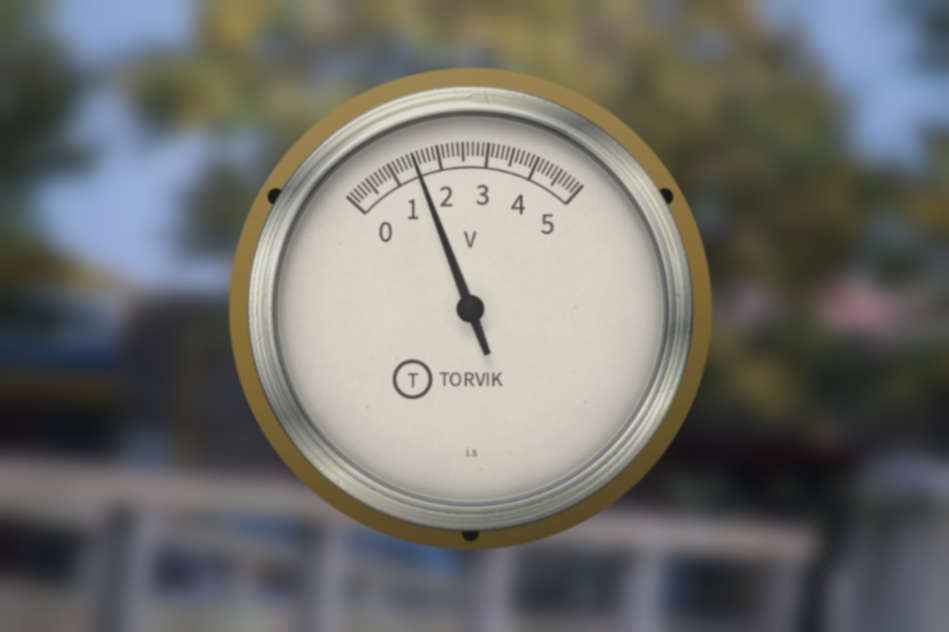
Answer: 1.5
